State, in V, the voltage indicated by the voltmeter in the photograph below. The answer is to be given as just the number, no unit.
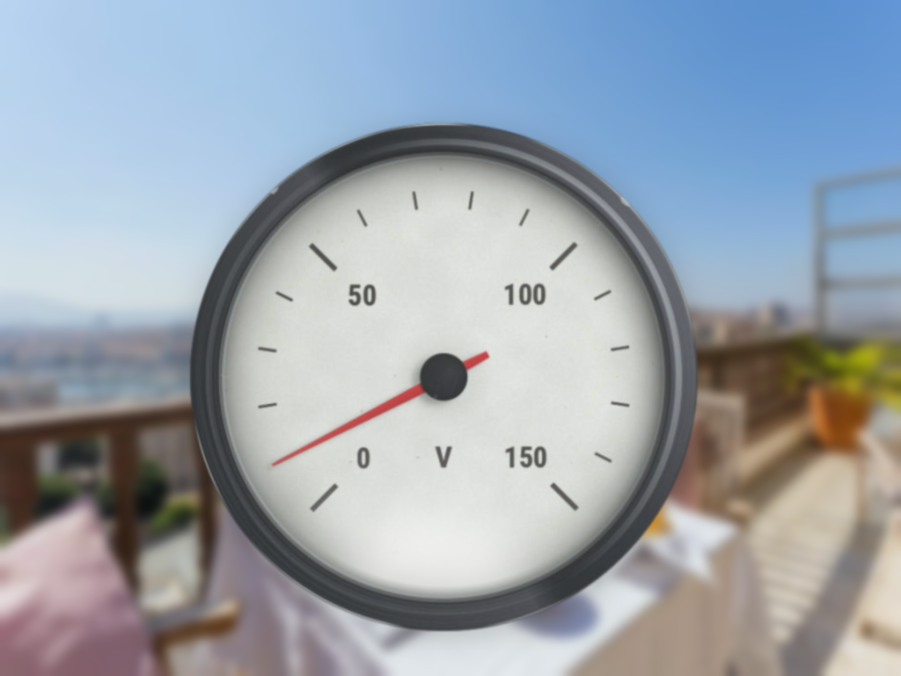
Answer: 10
